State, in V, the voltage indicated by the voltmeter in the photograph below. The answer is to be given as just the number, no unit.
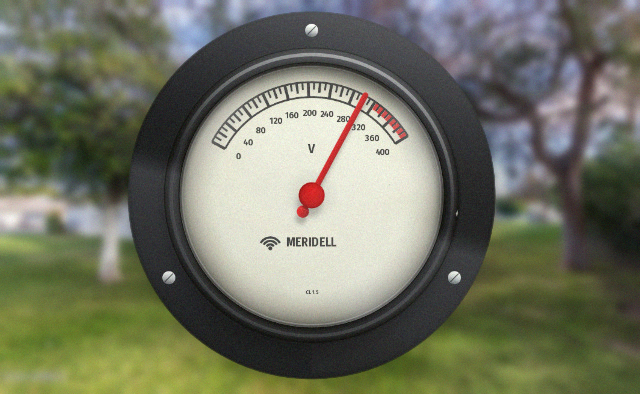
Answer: 300
